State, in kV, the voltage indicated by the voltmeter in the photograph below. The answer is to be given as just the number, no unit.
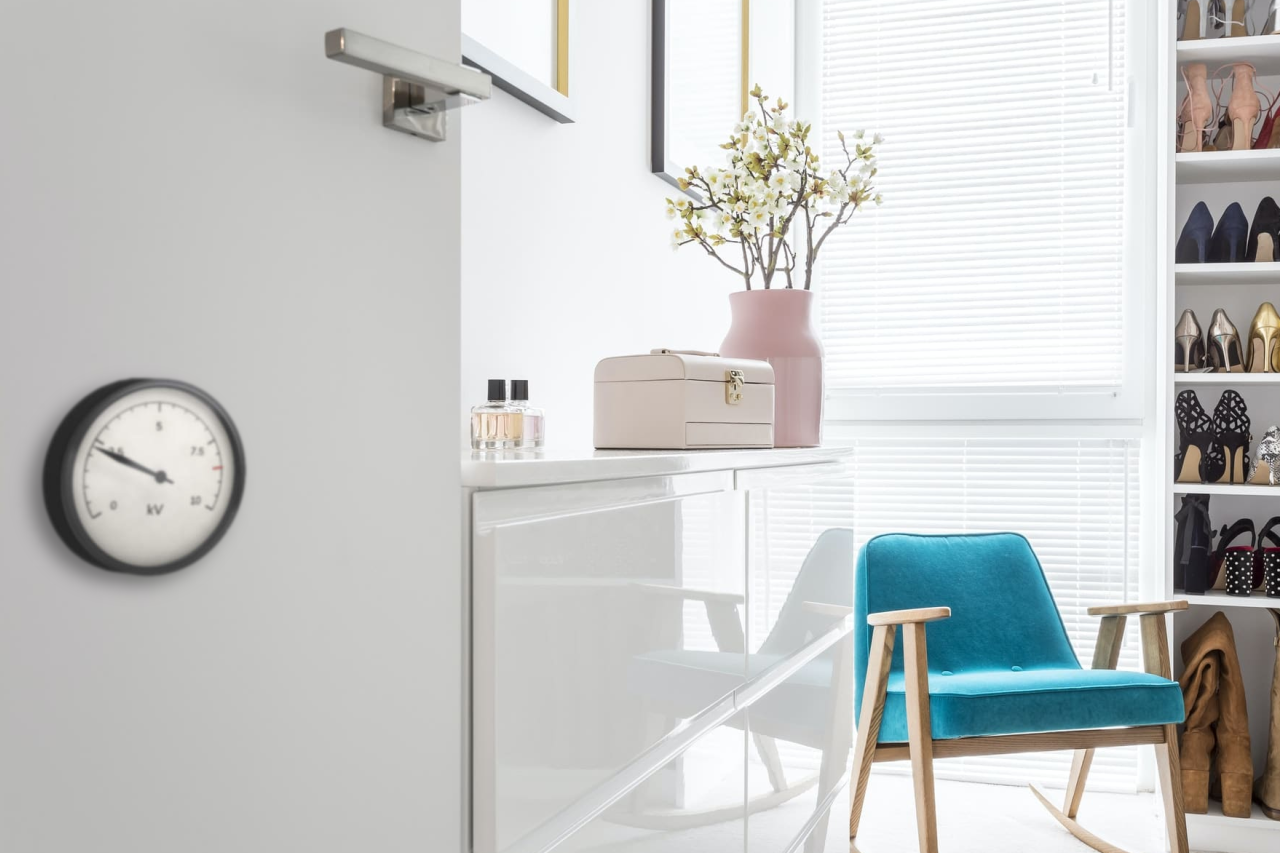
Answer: 2.25
